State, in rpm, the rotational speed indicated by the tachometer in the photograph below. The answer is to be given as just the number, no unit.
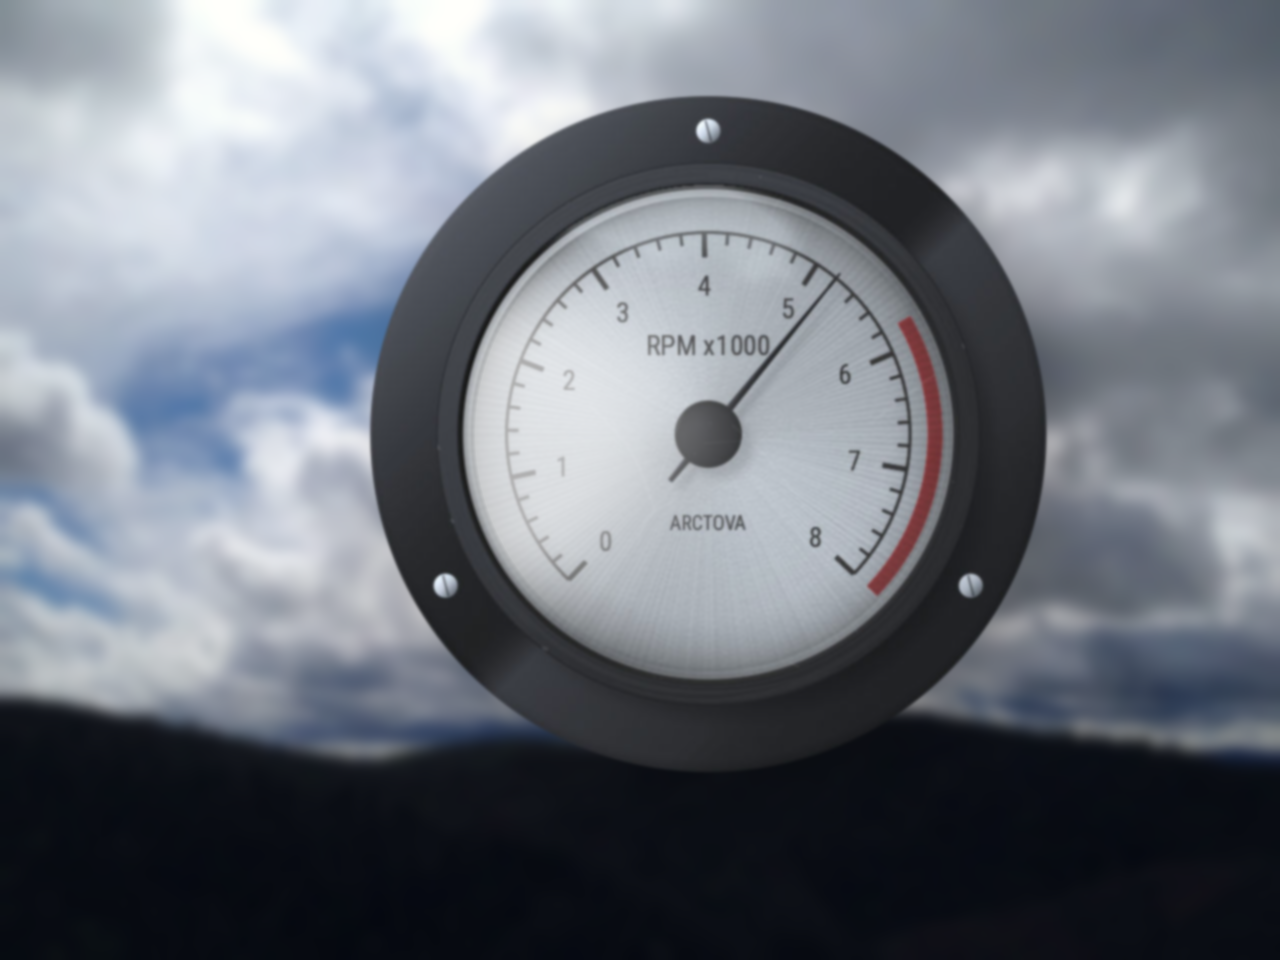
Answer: 5200
